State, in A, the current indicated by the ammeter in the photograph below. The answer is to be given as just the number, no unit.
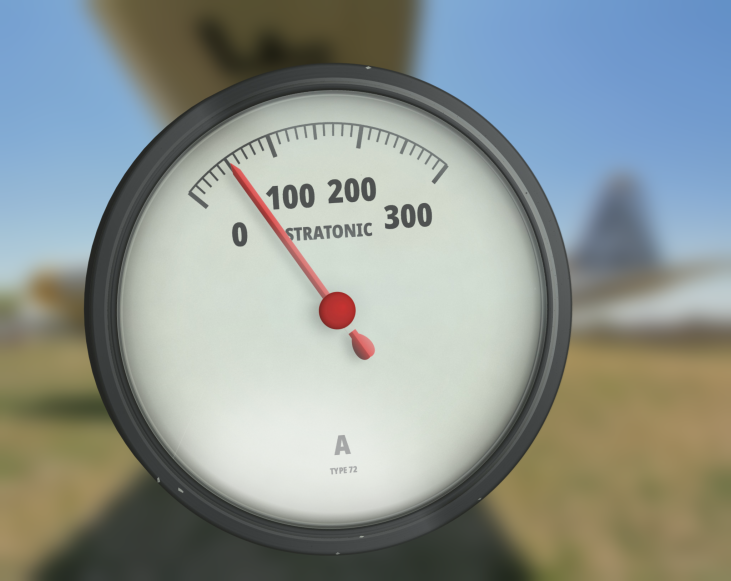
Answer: 50
